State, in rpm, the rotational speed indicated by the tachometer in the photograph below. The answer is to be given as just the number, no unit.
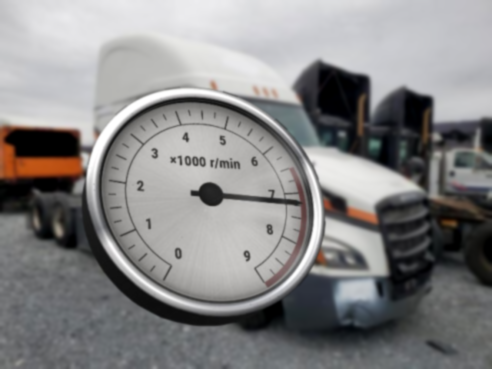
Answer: 7250
